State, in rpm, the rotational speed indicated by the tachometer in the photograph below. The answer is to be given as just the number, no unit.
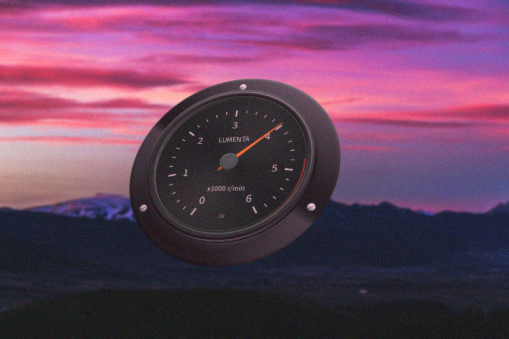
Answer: 4000
